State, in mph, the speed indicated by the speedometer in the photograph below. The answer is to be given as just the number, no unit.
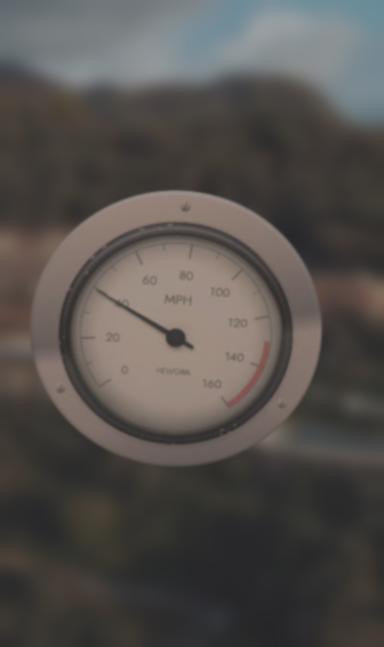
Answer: 40
